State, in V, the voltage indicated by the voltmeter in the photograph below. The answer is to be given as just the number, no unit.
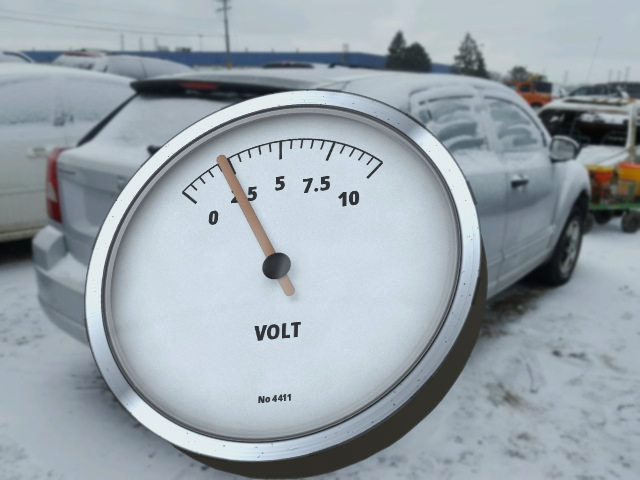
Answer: 2.25
